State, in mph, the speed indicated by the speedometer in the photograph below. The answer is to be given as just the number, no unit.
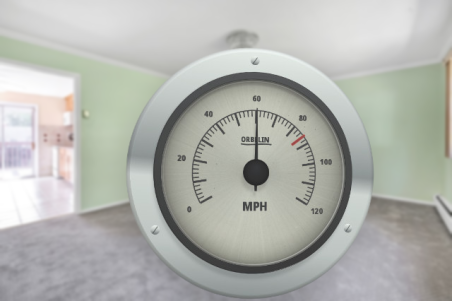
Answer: 60
